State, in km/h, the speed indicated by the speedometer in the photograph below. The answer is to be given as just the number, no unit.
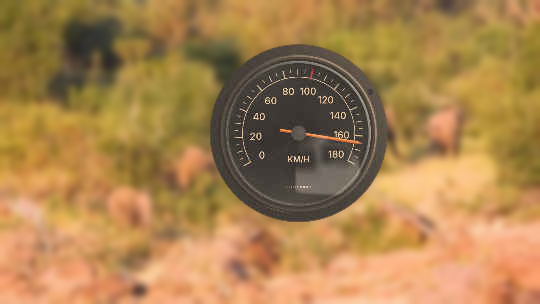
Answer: 165
